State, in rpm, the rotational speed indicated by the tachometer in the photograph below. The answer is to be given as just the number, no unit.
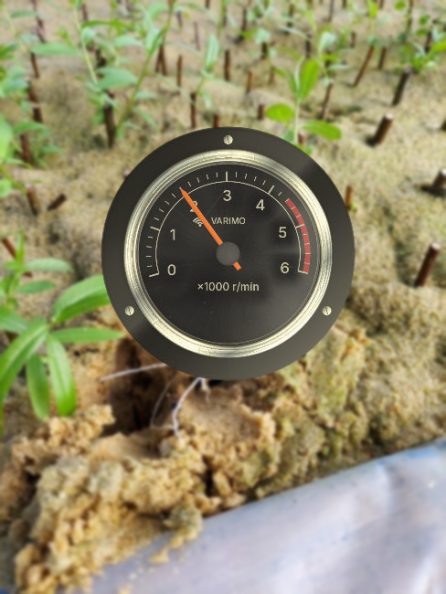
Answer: 2000
